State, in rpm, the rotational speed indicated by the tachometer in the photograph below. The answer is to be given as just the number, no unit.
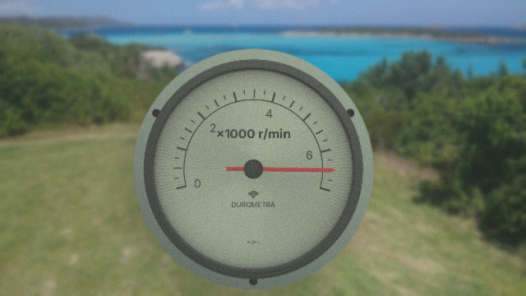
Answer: 6500
